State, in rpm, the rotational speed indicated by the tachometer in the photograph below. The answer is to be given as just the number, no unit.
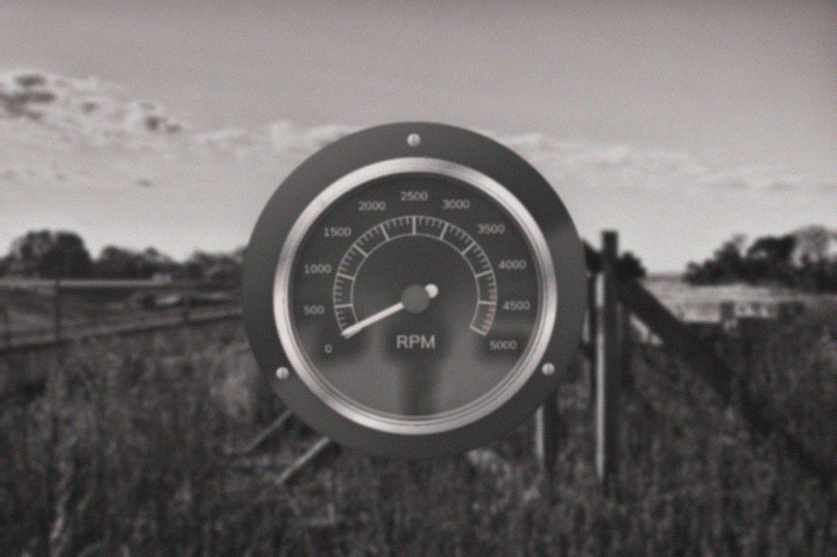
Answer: 100
